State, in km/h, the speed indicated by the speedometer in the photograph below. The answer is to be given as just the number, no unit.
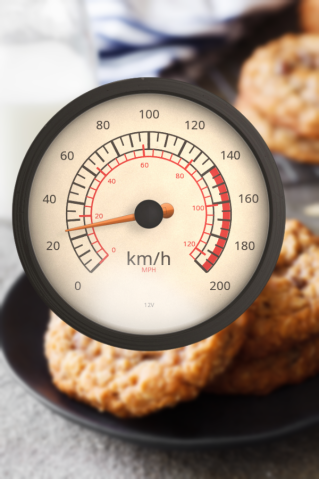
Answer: 25
